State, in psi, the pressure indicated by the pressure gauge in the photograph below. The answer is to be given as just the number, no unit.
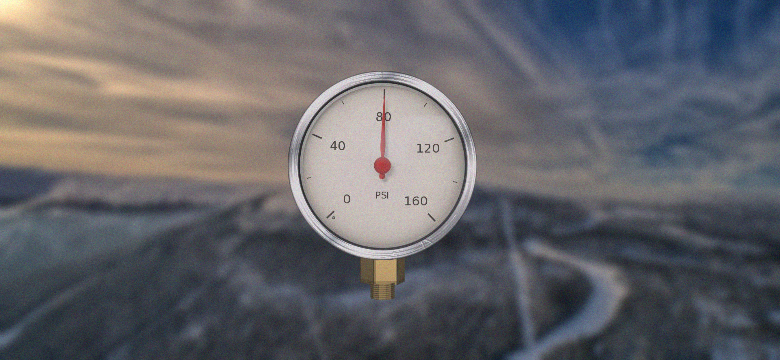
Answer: 80
